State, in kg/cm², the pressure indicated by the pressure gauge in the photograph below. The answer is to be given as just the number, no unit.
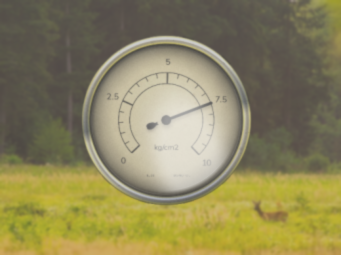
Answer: 7.5
